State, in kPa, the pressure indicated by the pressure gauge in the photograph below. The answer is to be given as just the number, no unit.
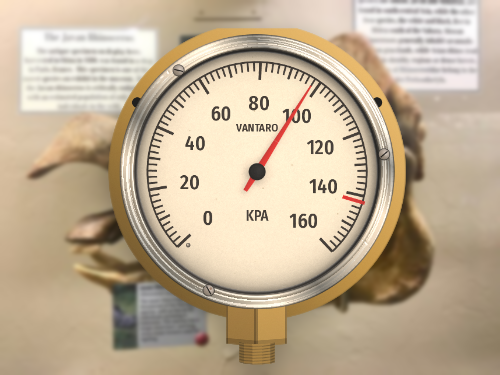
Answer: 98
